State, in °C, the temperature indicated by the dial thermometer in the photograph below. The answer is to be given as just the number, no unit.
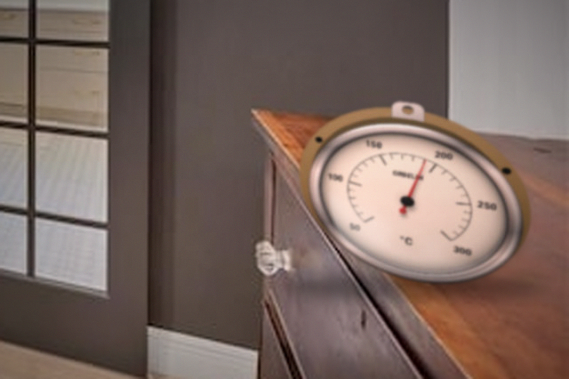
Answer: 190
